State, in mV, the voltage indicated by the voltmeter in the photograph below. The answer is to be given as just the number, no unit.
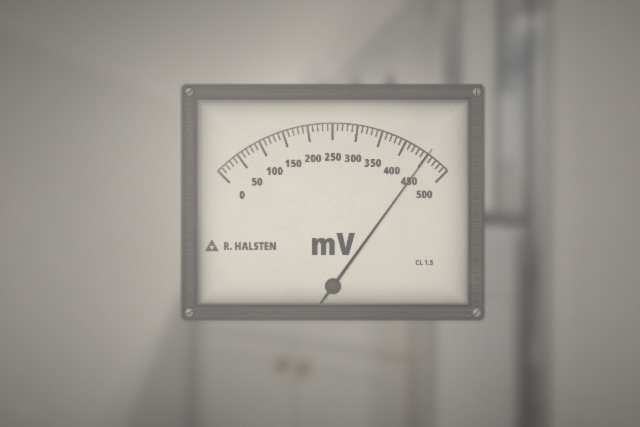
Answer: 450
